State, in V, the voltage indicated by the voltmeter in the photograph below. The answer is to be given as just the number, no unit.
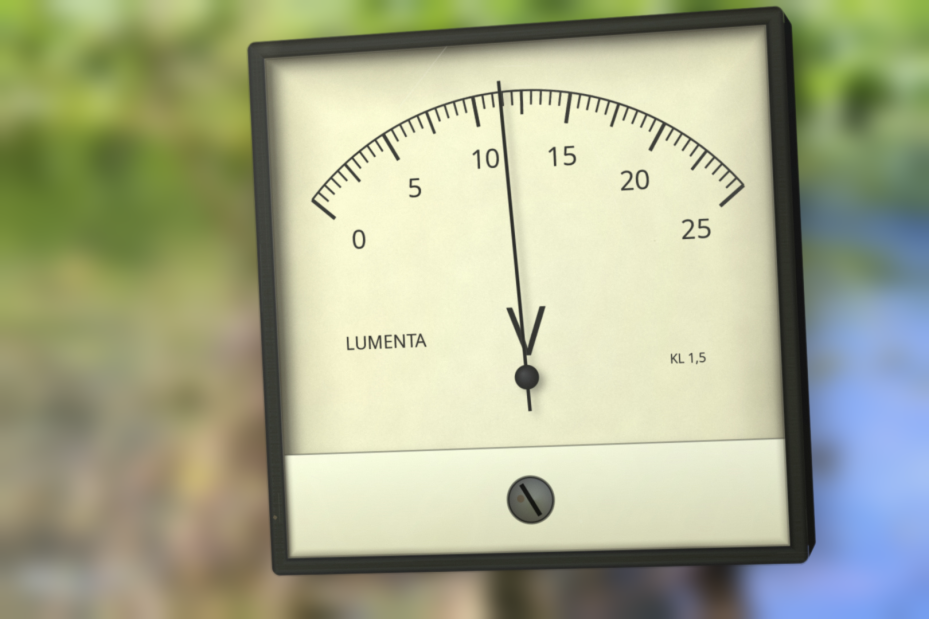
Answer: 11.5
